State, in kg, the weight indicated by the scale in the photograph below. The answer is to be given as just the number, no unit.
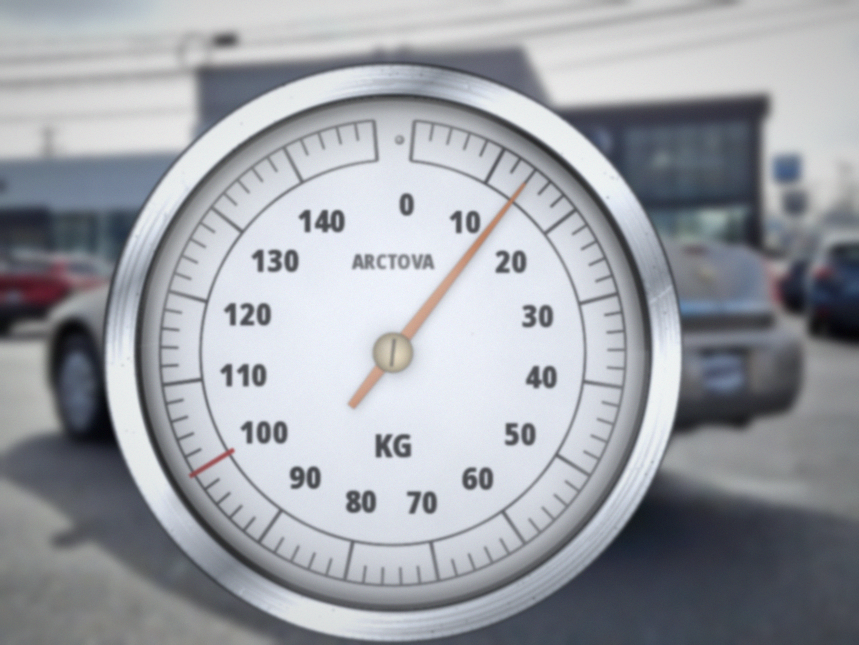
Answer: 14
